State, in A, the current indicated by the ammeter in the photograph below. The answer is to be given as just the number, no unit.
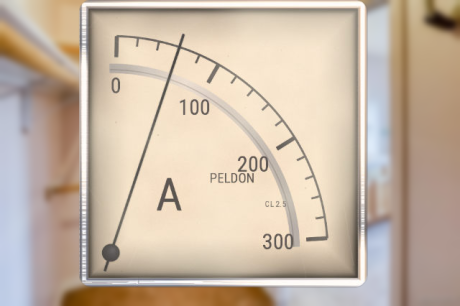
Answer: 60
